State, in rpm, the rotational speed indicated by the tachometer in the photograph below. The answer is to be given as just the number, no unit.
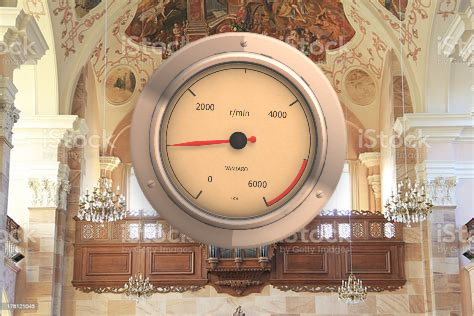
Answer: 1000
